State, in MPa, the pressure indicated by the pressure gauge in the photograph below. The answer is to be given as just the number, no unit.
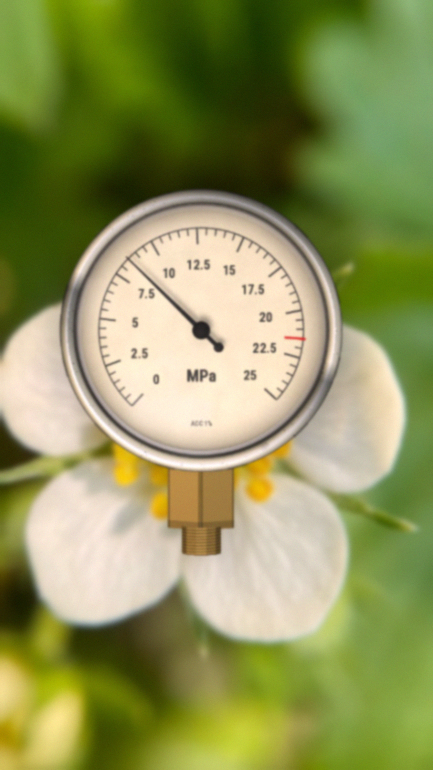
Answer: 8.5
